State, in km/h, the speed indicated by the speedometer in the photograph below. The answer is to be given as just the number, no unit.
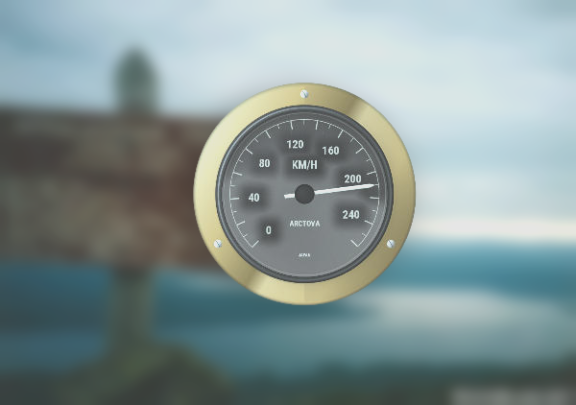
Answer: 210
